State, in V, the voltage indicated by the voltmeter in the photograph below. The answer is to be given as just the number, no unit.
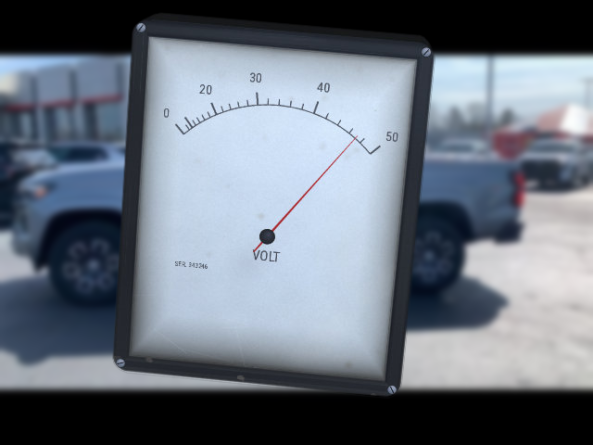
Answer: 47
